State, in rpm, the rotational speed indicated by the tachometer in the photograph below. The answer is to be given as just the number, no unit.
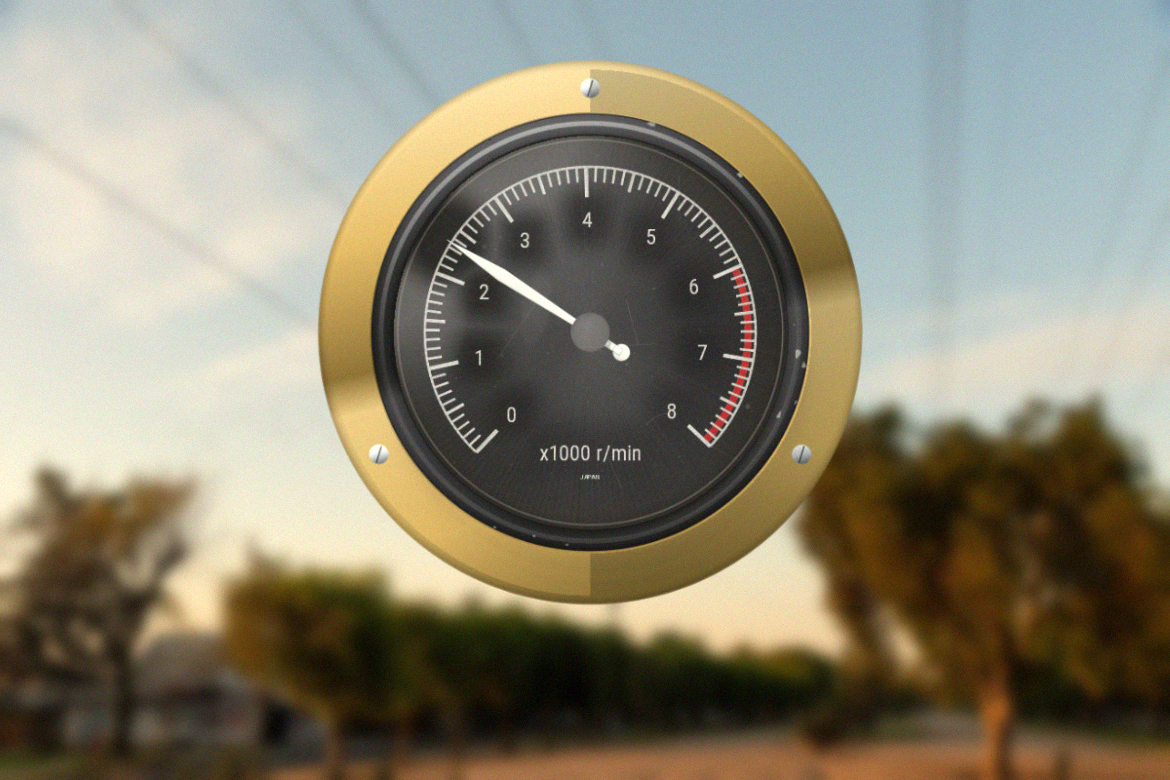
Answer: 2350
